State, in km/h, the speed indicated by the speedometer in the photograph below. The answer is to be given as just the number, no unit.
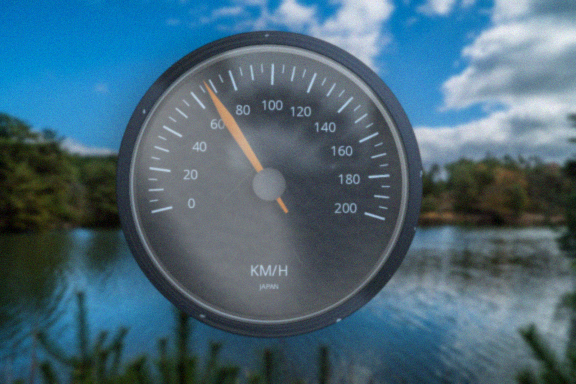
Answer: 67.5
